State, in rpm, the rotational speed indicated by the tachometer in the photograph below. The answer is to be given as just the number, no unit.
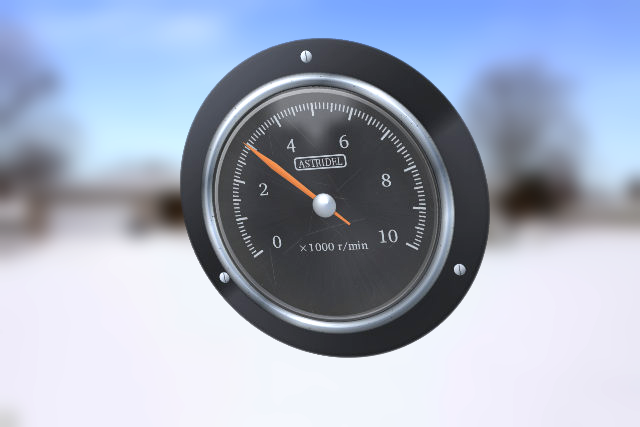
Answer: 3000
